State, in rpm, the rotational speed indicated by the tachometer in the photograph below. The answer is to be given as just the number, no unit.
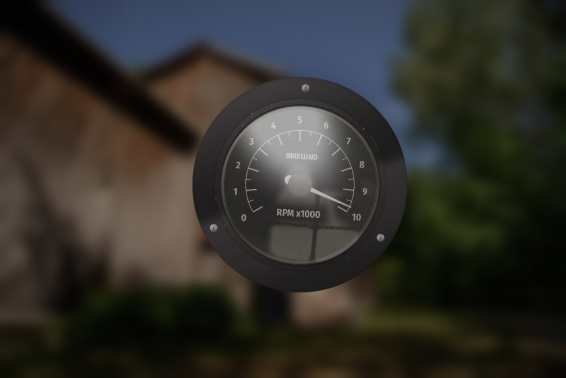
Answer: 9750
